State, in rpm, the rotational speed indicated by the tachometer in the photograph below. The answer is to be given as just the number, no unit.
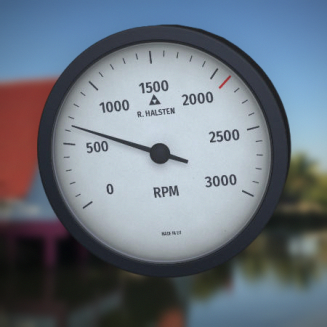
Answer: 650
